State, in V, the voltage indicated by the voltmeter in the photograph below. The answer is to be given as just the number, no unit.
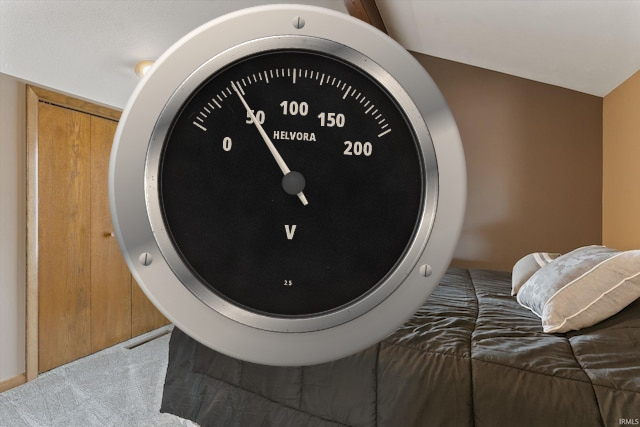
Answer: 45
